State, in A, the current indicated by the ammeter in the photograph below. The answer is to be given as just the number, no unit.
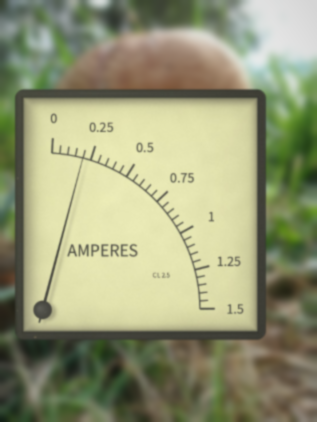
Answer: 0.2
